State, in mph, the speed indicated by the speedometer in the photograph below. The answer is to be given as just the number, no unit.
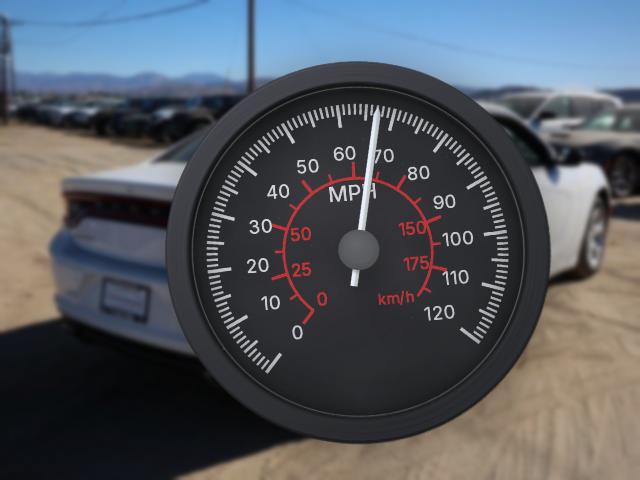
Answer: 67
